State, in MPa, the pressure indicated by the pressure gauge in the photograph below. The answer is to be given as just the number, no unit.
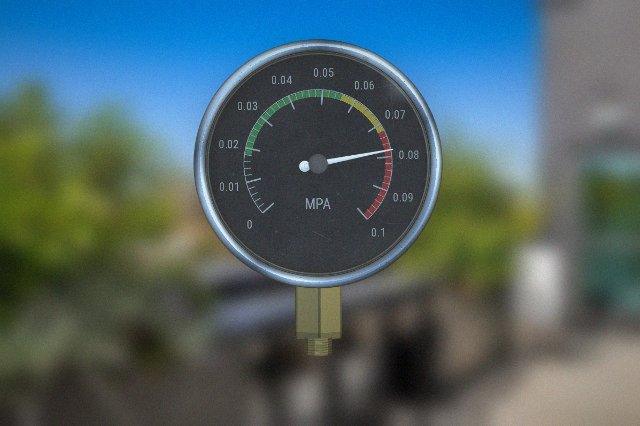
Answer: 0.078
